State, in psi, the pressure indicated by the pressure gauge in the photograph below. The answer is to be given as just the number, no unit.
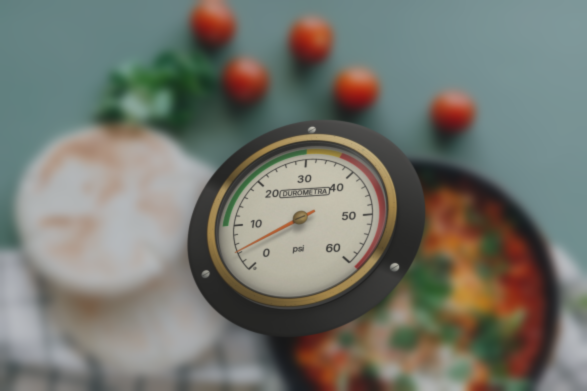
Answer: 4
